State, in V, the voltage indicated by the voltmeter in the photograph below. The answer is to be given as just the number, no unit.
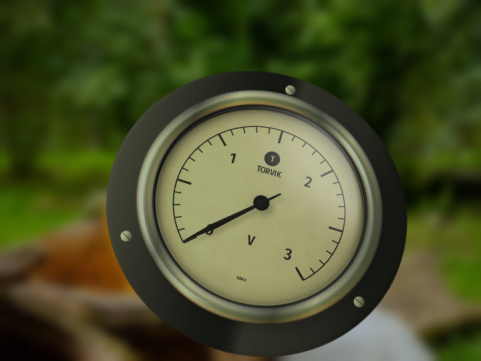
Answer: 0
